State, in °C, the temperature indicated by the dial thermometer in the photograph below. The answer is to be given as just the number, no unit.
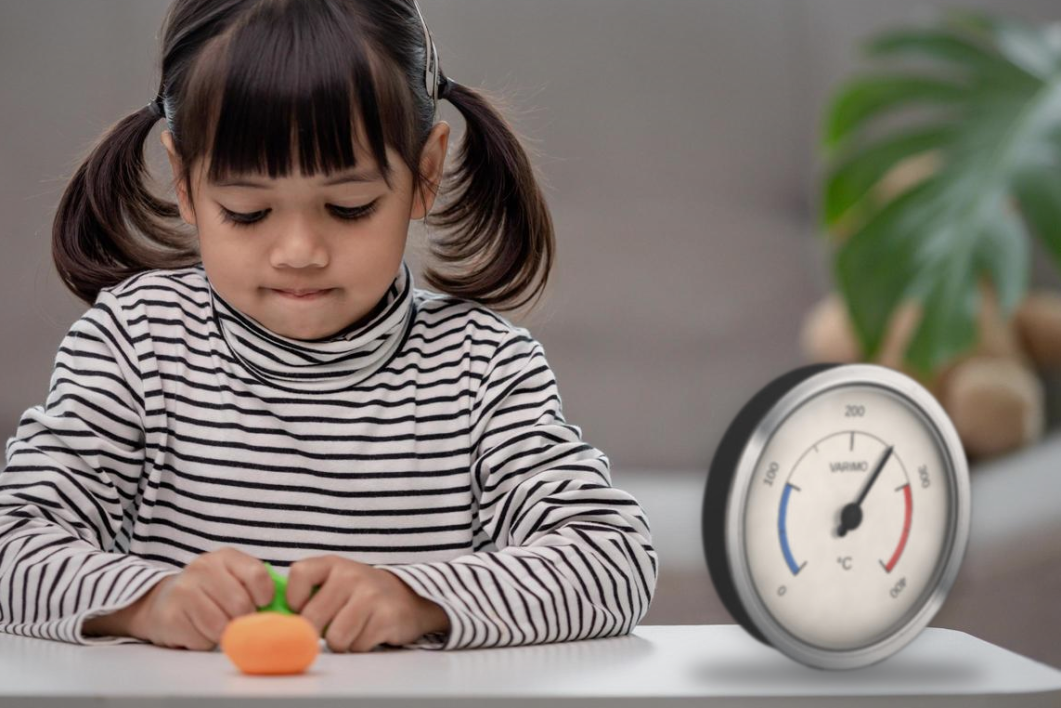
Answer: 250
